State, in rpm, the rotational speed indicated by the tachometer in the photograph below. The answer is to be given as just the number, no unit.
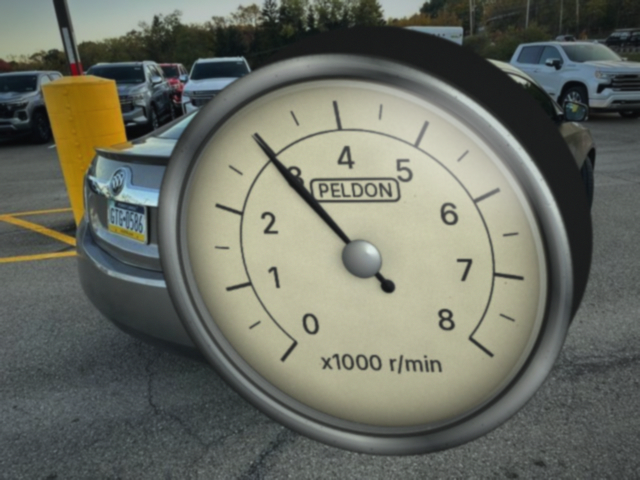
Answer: 3000
